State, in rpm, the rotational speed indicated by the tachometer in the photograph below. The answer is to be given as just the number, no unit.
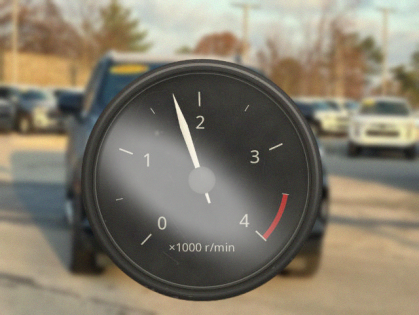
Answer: 1750
